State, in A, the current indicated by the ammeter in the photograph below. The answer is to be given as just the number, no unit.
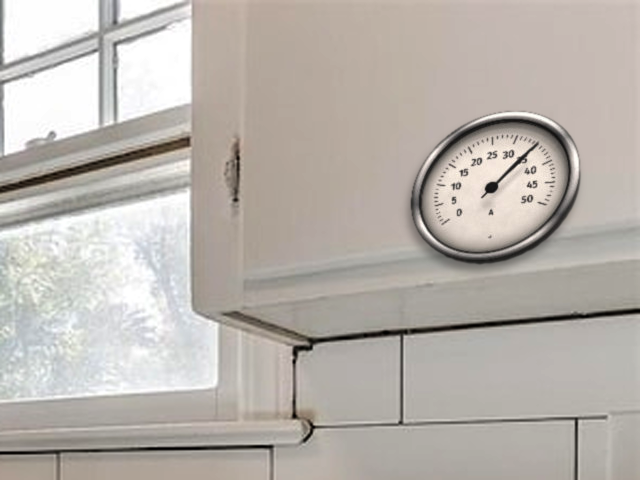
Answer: 35
